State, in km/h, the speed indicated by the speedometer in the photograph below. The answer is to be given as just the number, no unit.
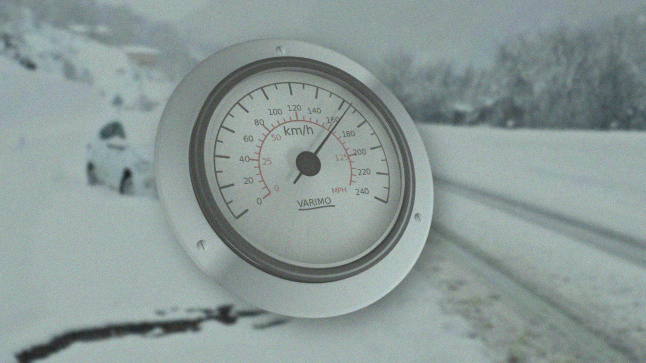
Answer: 165
